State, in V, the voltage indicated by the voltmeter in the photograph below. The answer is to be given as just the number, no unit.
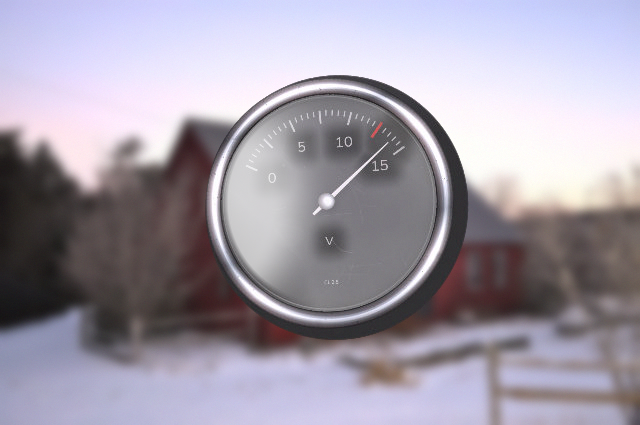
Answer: 14
